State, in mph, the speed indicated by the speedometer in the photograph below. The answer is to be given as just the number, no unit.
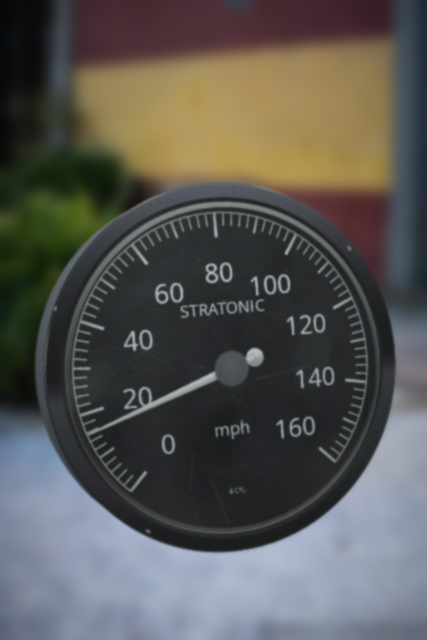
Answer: 16
